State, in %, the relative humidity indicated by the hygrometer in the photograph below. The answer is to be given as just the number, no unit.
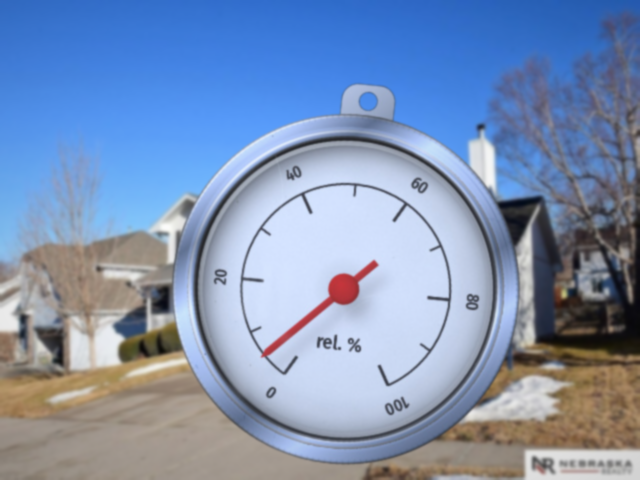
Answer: 5
